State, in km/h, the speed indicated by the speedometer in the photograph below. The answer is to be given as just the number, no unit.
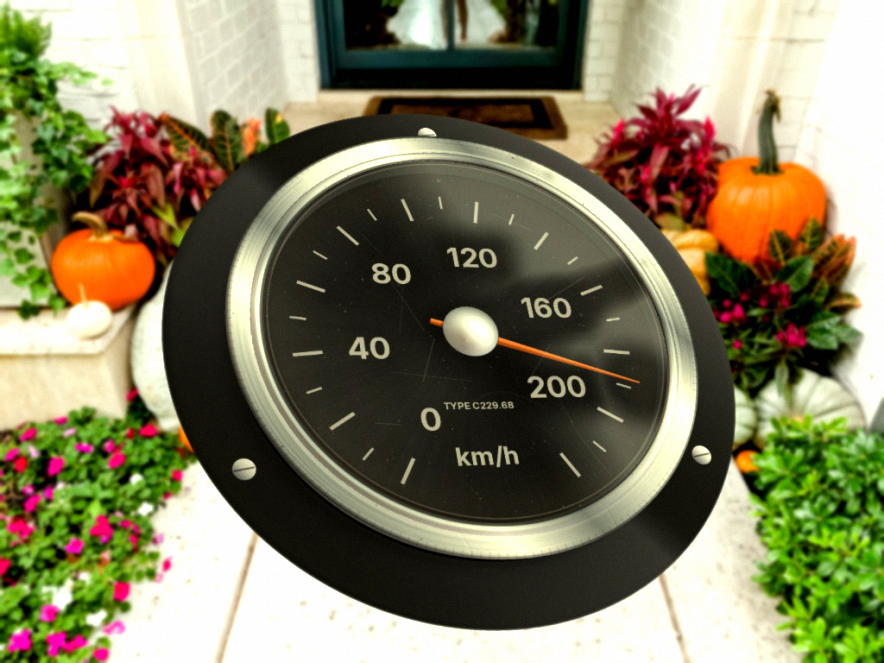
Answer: 190
